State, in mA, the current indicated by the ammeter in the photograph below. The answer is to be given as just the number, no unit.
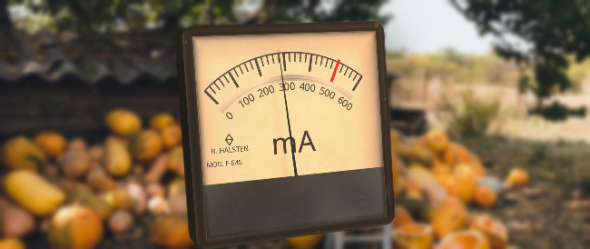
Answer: 280
